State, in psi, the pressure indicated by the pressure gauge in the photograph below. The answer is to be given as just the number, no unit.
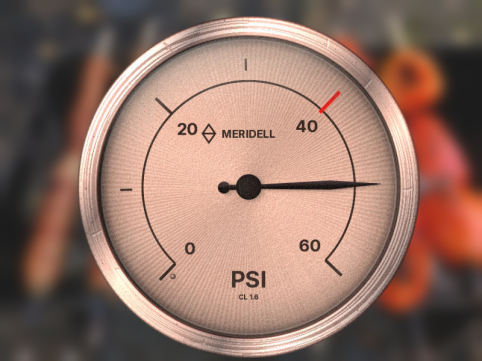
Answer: 50
